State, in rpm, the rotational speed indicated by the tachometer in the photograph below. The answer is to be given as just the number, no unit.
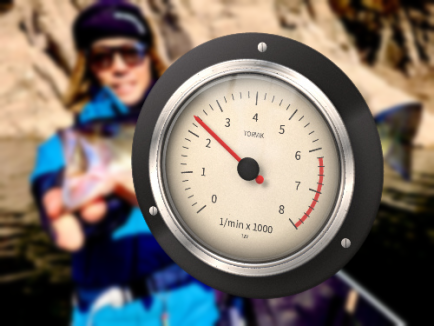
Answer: 2400
